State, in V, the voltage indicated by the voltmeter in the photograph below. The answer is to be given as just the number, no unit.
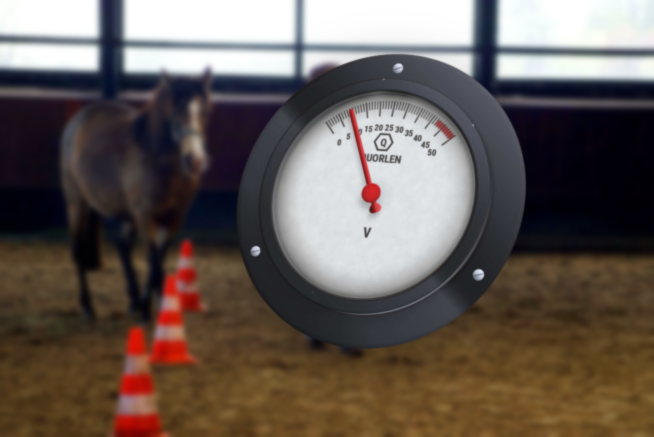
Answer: 10
